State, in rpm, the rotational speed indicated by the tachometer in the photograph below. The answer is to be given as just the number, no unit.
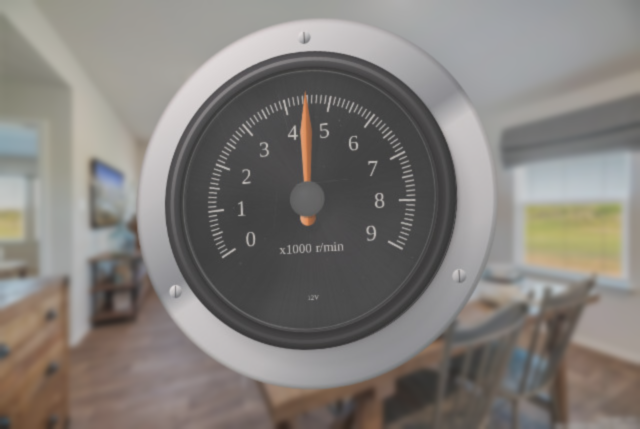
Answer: 4500
